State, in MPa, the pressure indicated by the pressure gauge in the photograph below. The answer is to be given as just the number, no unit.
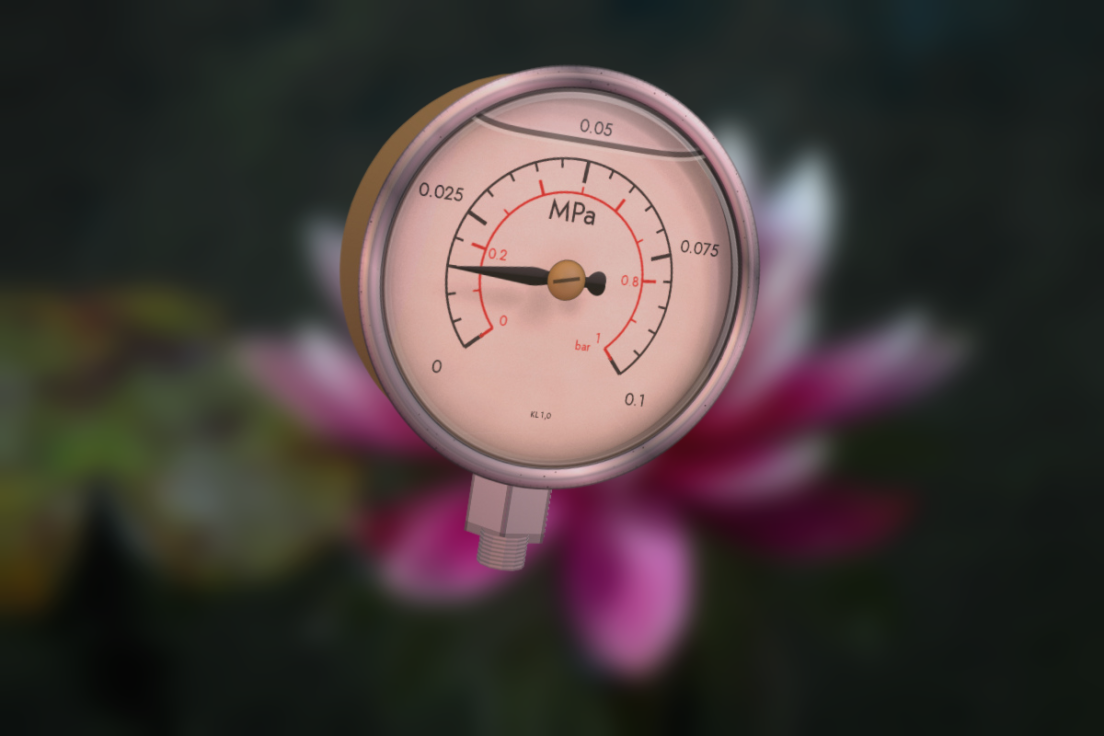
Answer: 0.015
